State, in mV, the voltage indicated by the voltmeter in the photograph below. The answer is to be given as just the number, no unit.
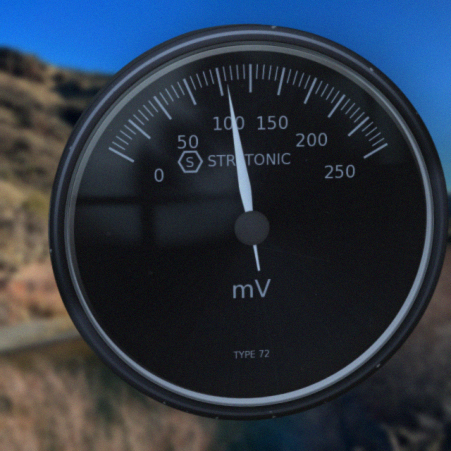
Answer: 105
